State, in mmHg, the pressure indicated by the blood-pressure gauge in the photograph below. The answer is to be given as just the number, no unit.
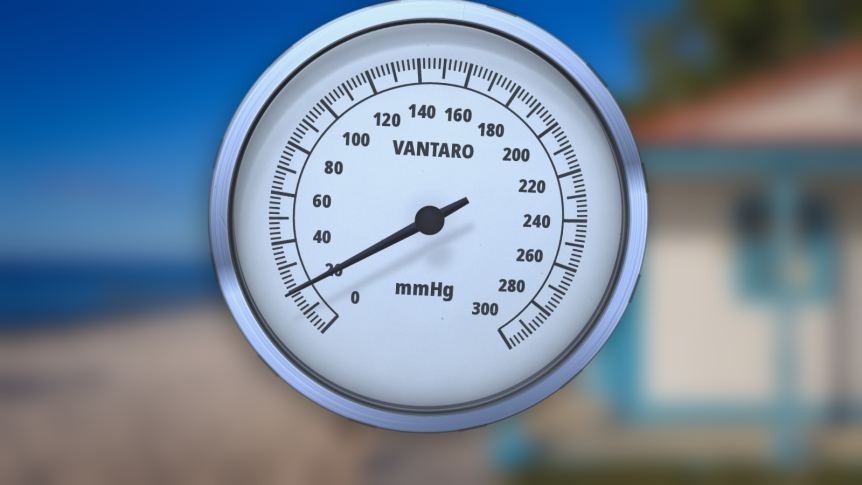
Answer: 20
